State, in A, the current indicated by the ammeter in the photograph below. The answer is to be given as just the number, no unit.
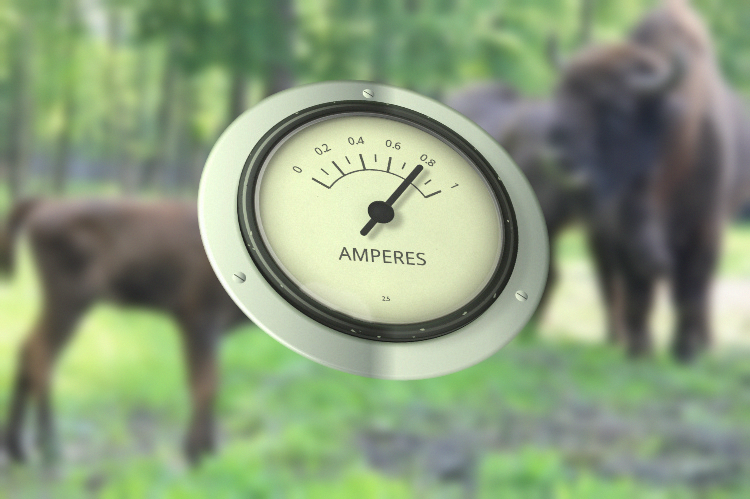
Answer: 0.8
